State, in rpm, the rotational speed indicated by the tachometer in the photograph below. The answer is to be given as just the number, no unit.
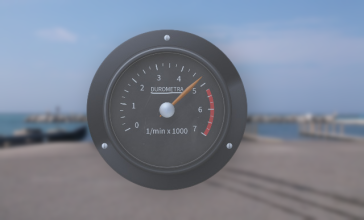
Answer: 4750
